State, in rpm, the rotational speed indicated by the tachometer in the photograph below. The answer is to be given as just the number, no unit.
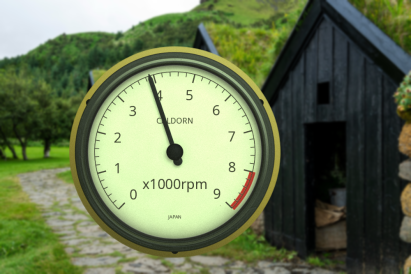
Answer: 3900
